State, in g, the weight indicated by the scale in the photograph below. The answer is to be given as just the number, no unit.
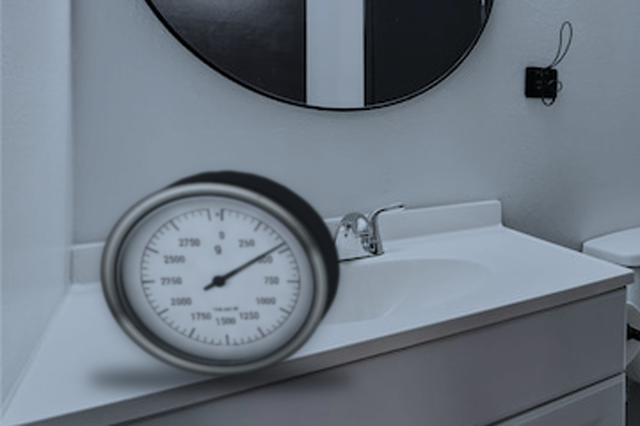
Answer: 450
